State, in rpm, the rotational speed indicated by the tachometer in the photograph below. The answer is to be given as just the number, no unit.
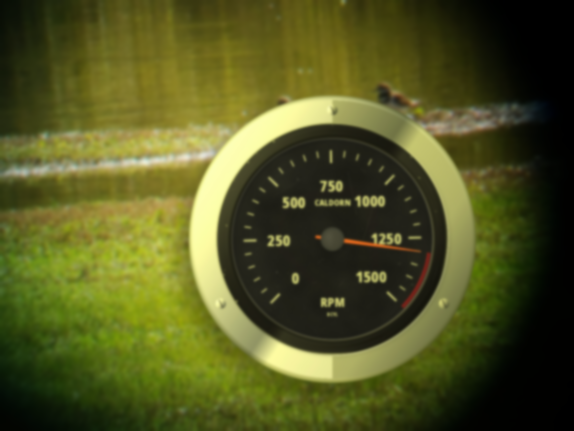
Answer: 1300
